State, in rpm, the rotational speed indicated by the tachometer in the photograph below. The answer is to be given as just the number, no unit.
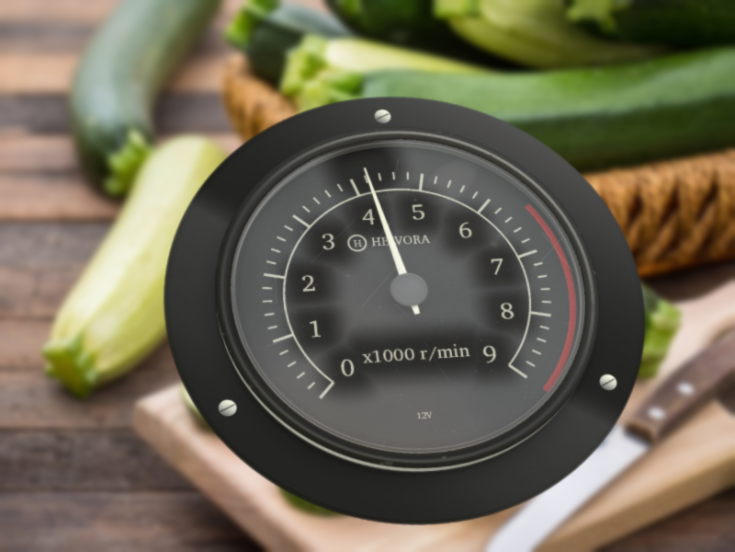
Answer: 4200
